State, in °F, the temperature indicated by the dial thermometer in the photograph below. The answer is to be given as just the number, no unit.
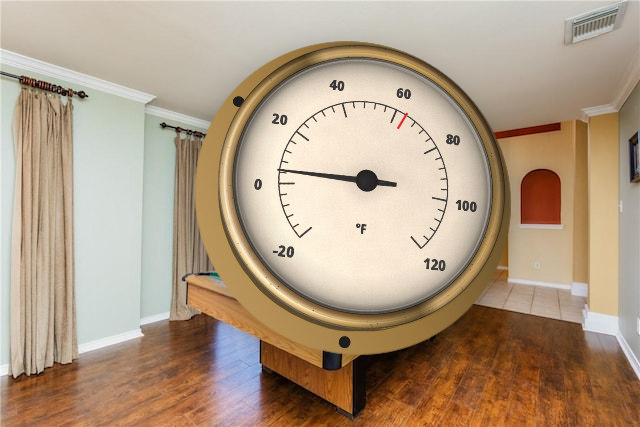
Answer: 4
